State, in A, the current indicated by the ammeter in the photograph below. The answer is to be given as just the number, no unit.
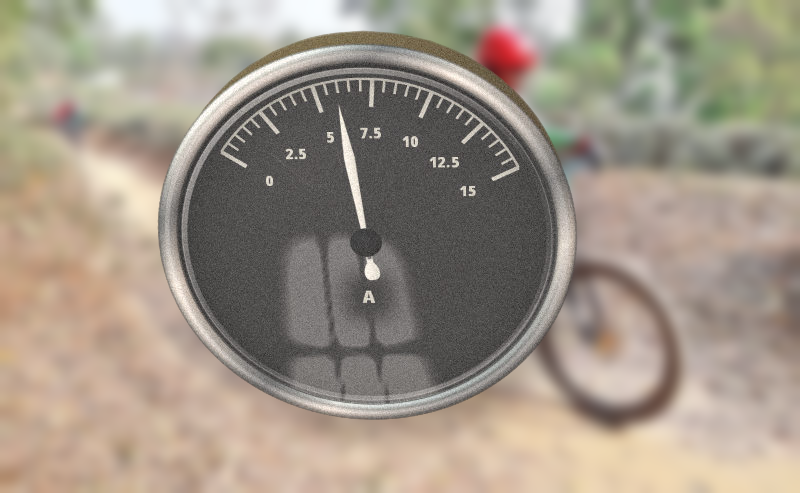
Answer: 6
